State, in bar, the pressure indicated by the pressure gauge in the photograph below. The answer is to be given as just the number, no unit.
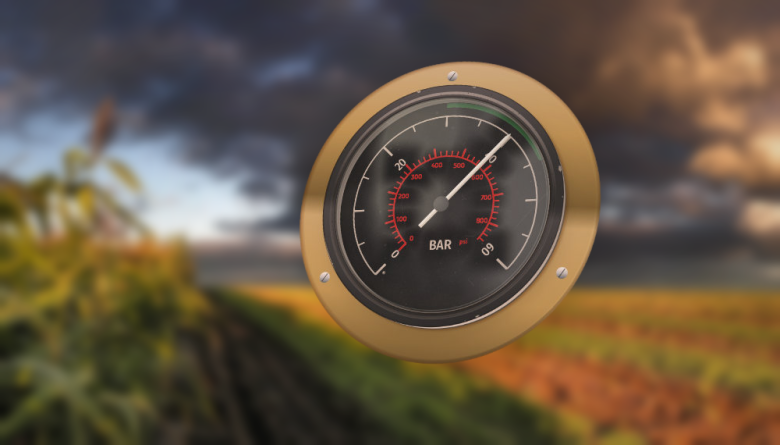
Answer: 40
